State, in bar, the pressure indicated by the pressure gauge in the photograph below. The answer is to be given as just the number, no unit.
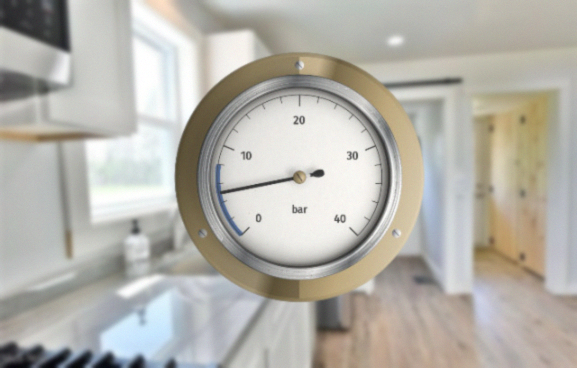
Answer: 5
